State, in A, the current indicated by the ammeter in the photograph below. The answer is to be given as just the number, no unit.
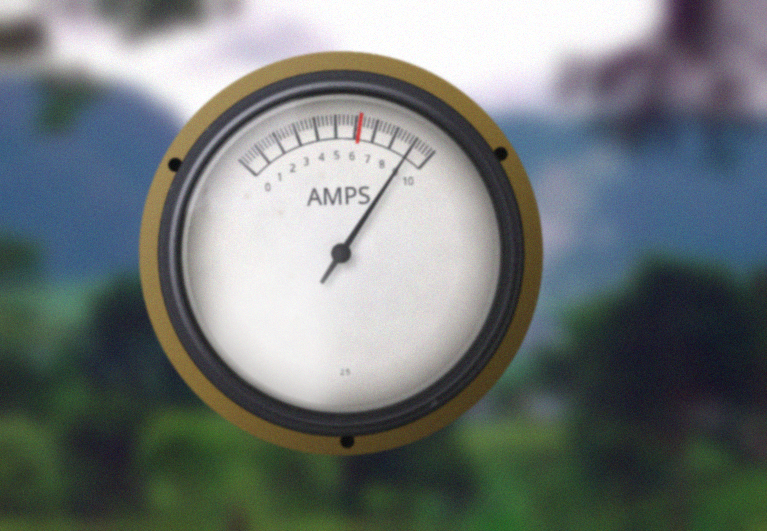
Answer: 9
